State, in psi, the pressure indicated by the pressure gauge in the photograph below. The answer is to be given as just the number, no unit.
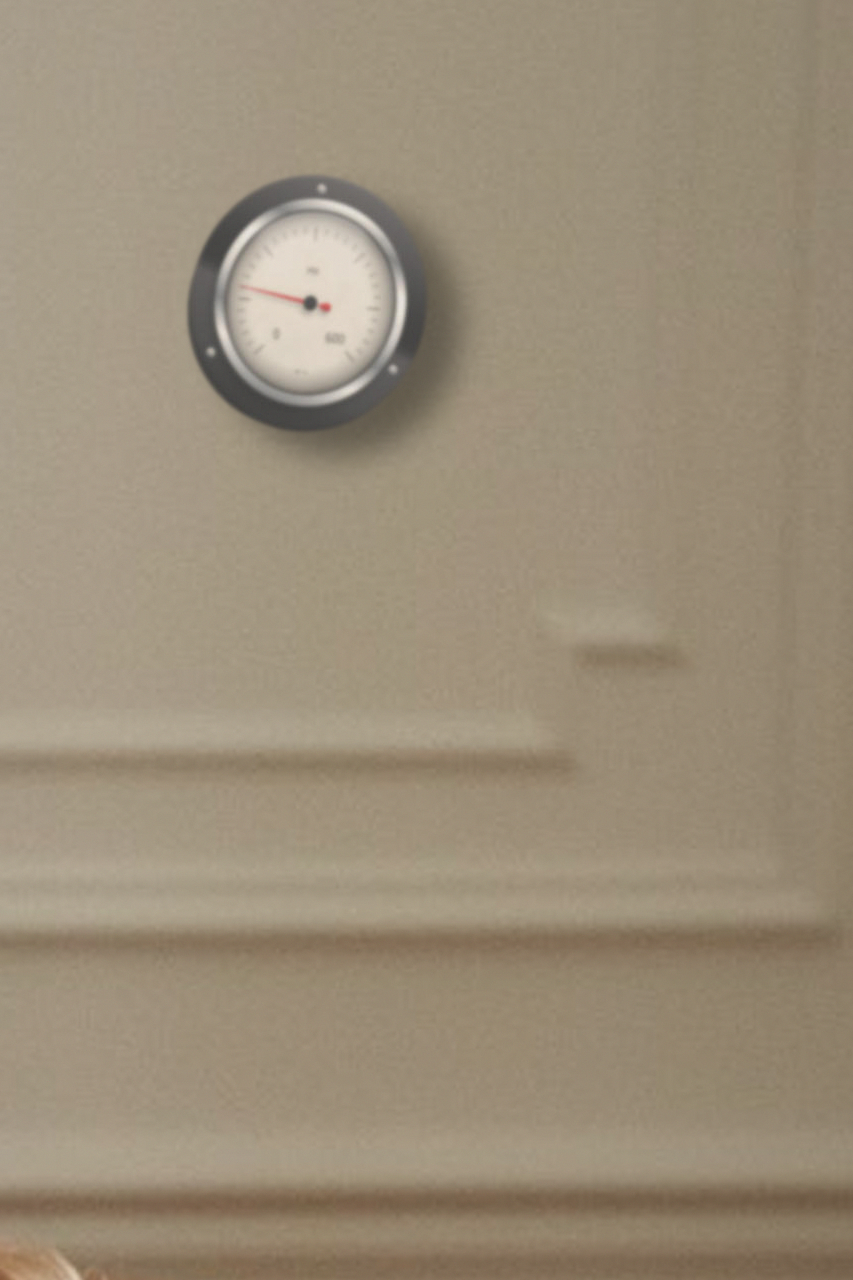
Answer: 120
